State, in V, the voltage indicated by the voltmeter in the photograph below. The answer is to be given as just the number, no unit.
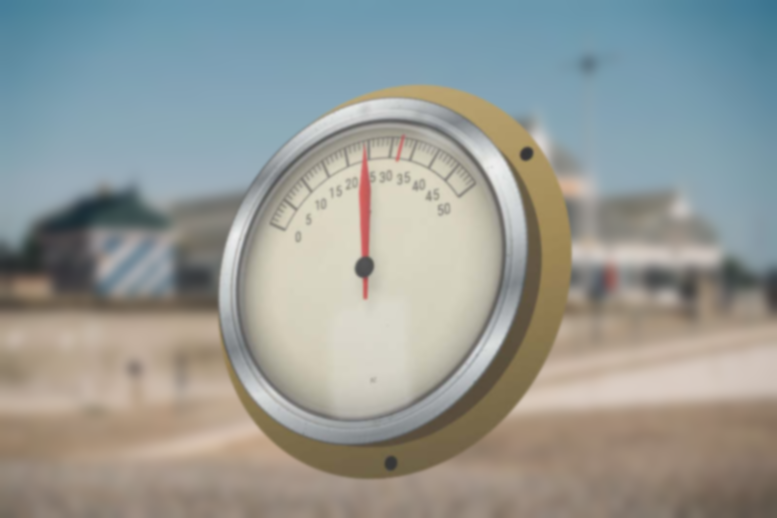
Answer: 25
